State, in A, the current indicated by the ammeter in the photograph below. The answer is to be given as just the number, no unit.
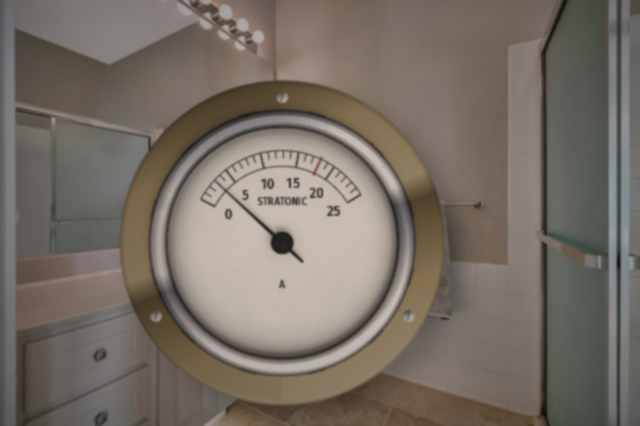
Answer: 3
